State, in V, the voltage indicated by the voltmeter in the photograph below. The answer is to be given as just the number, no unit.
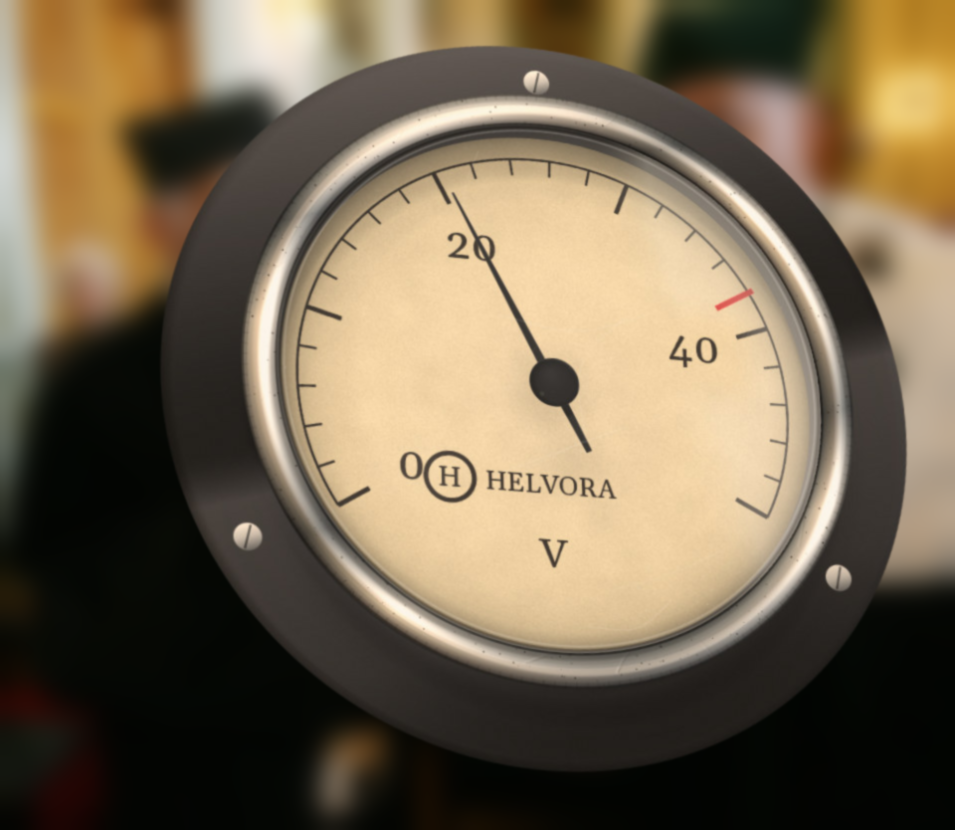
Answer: 20
